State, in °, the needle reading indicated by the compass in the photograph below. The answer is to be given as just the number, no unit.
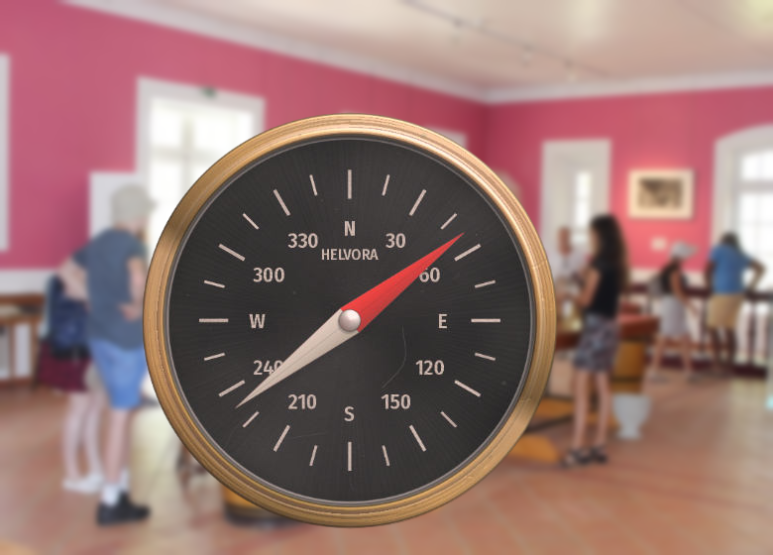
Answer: 52.5
